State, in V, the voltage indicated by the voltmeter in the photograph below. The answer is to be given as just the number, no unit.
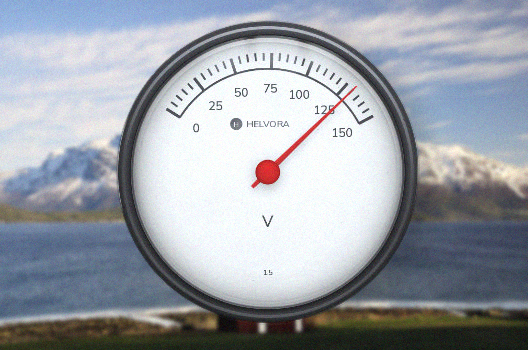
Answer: 130
